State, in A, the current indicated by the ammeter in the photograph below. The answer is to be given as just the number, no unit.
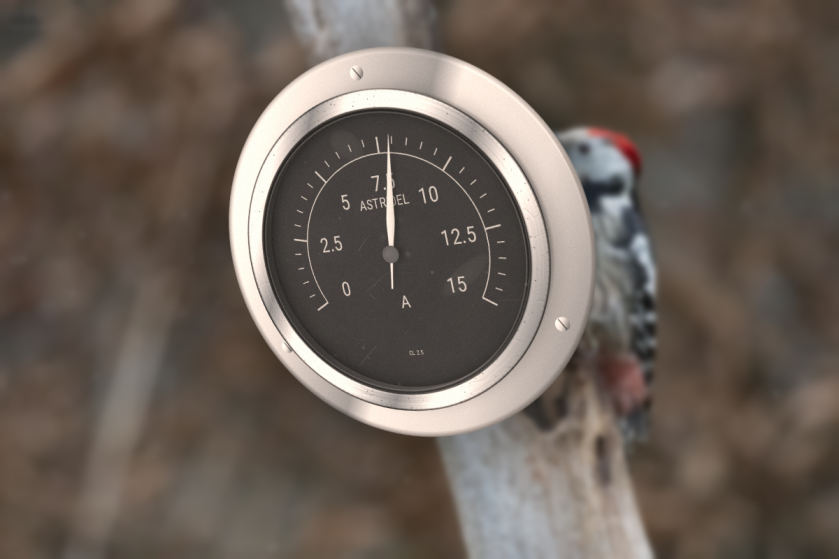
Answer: 8
